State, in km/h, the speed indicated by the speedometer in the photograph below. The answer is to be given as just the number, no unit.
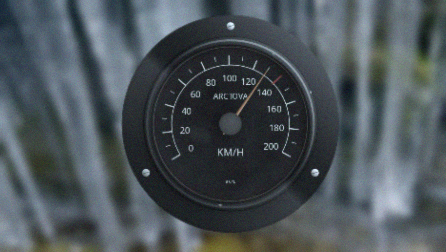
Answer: 130
